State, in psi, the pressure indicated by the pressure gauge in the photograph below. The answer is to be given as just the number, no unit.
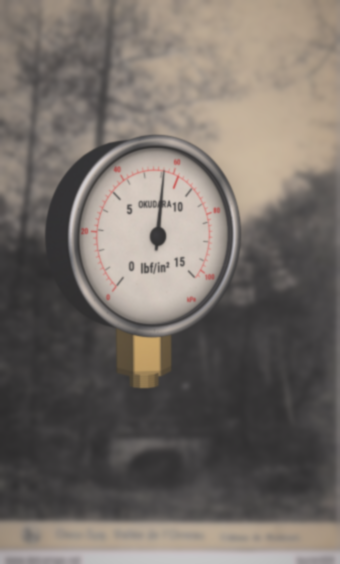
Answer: 8
